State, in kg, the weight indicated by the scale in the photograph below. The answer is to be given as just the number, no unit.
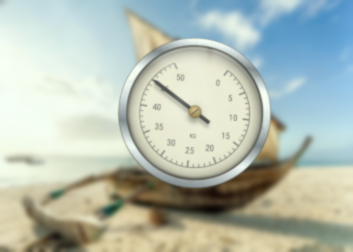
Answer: 45
